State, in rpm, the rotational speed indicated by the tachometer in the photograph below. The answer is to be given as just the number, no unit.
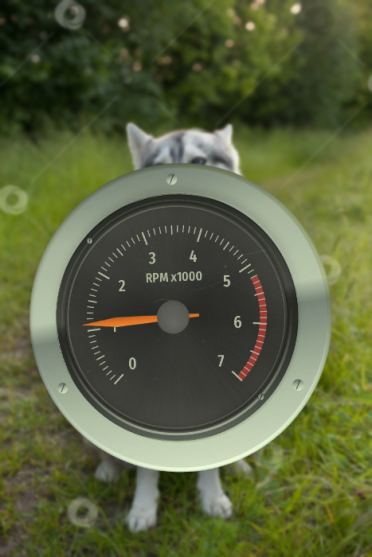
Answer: 1100
